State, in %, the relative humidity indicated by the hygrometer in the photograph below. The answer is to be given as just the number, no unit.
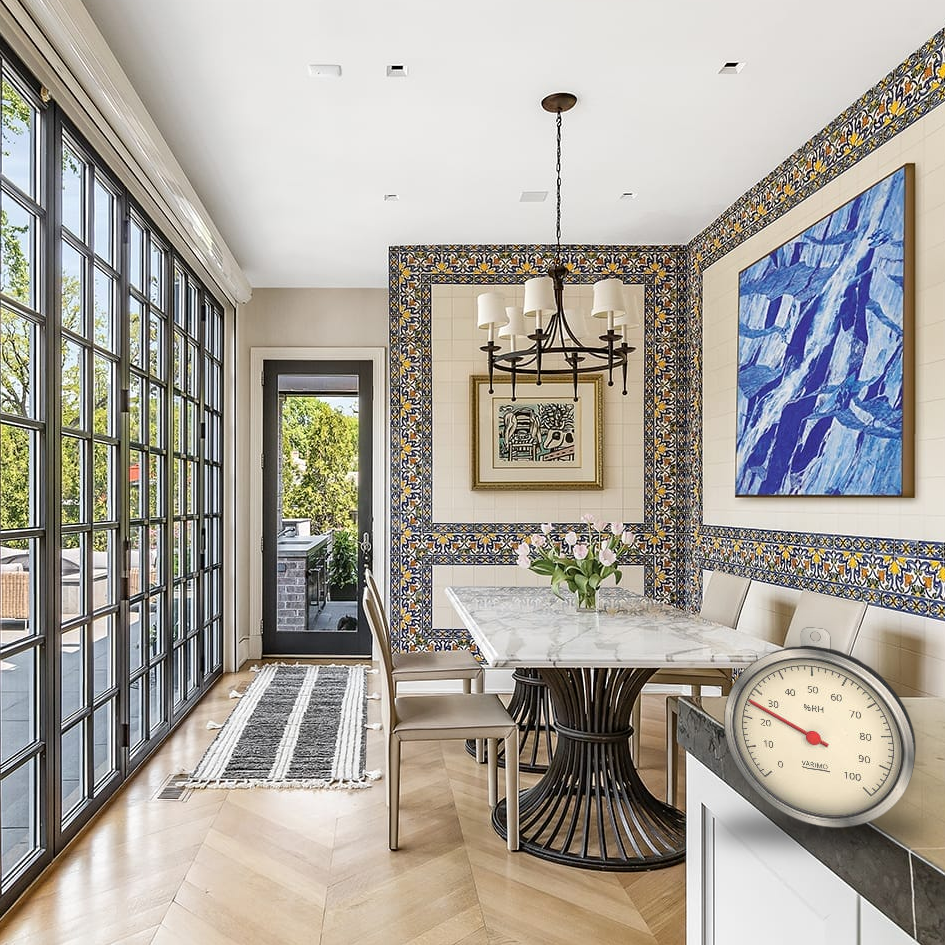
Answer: 26
